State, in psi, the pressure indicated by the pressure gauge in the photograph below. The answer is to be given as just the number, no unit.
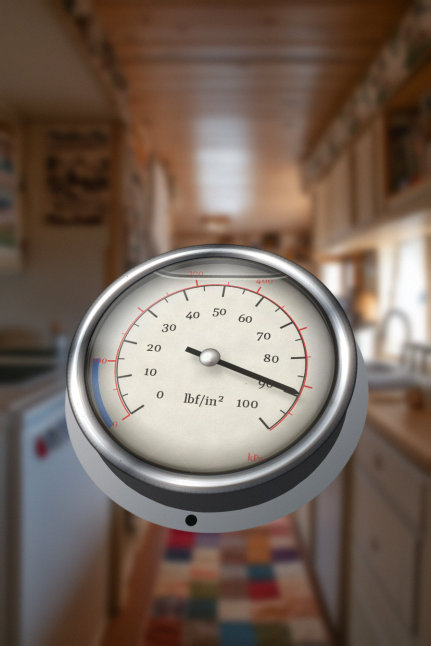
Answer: 90
